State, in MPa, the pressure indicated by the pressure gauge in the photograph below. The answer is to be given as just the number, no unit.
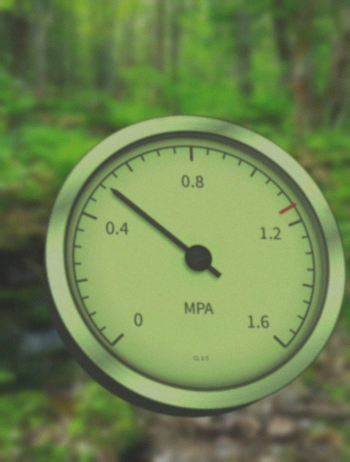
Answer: 0.5
